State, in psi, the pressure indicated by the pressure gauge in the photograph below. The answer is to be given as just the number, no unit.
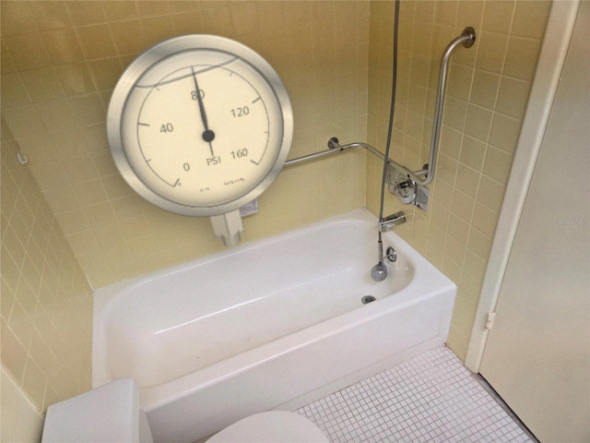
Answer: 80
